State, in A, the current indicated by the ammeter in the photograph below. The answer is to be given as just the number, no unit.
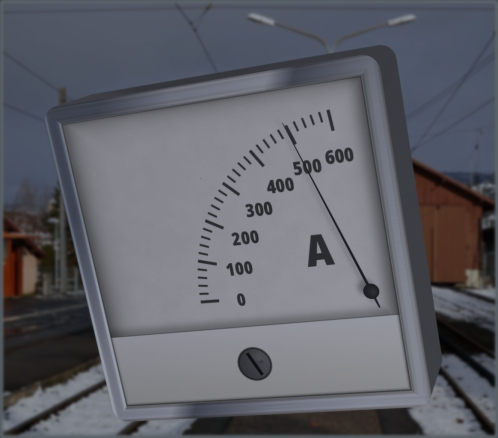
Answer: 500
